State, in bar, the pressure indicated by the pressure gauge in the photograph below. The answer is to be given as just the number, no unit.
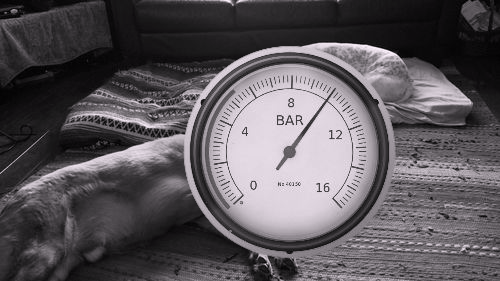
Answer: 10
